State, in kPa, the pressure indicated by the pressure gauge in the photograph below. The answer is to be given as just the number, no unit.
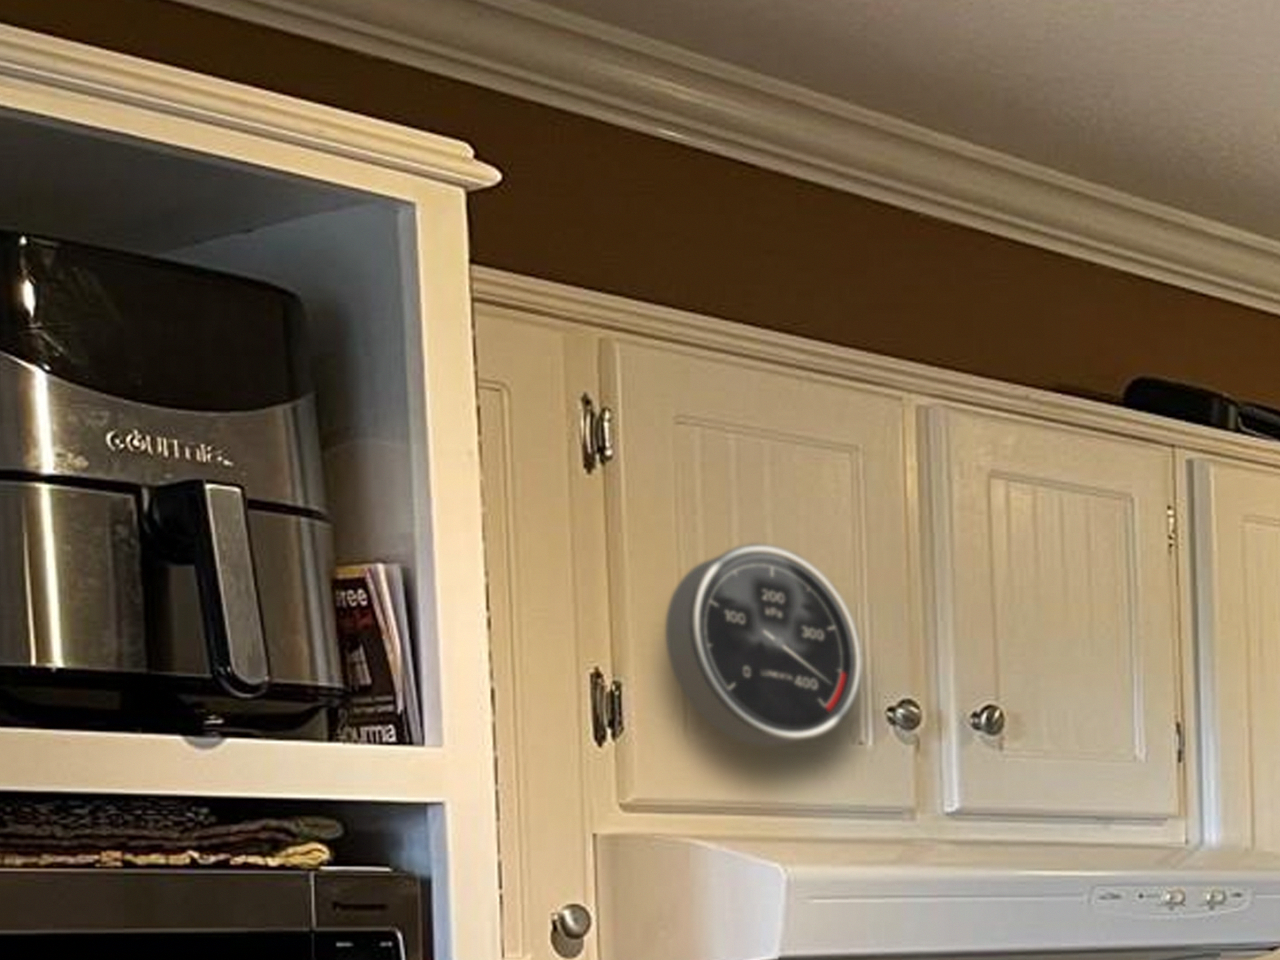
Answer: 375
